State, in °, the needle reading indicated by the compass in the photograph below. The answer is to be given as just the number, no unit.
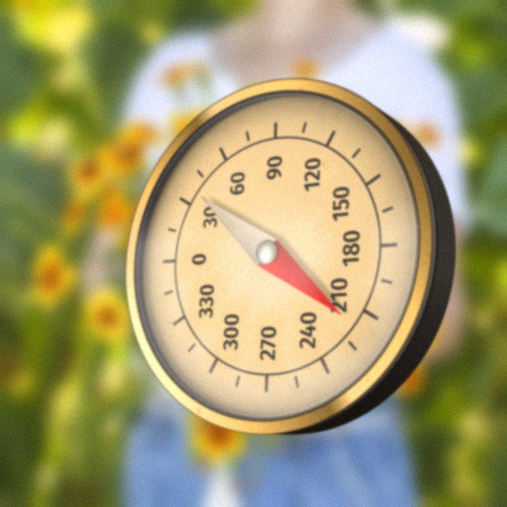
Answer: 217.5
